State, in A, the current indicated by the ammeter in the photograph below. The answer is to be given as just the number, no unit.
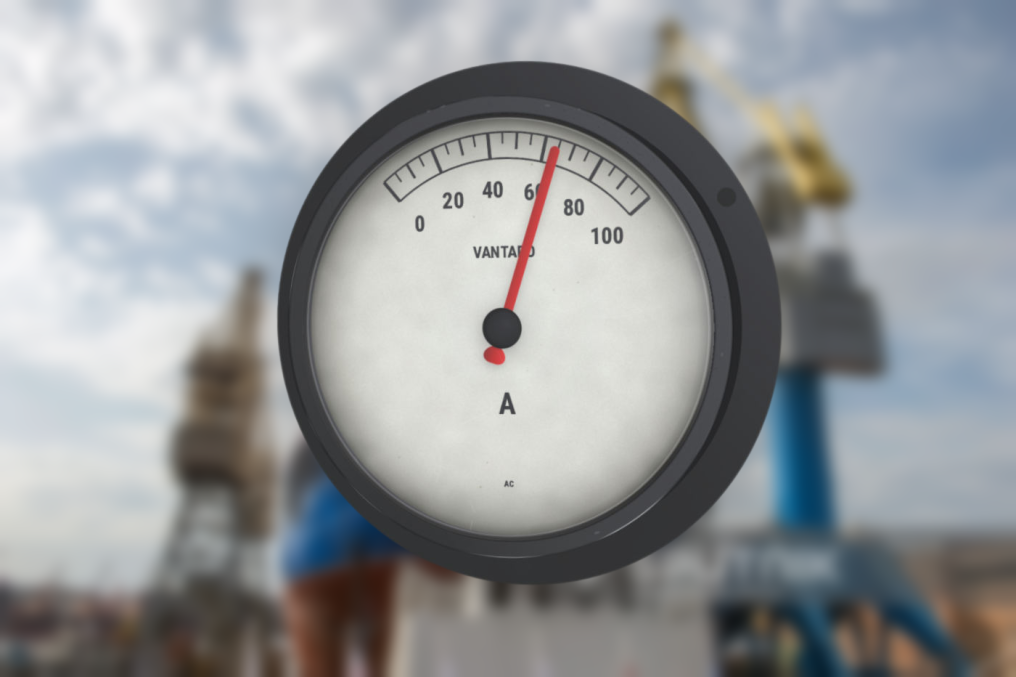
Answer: 65
